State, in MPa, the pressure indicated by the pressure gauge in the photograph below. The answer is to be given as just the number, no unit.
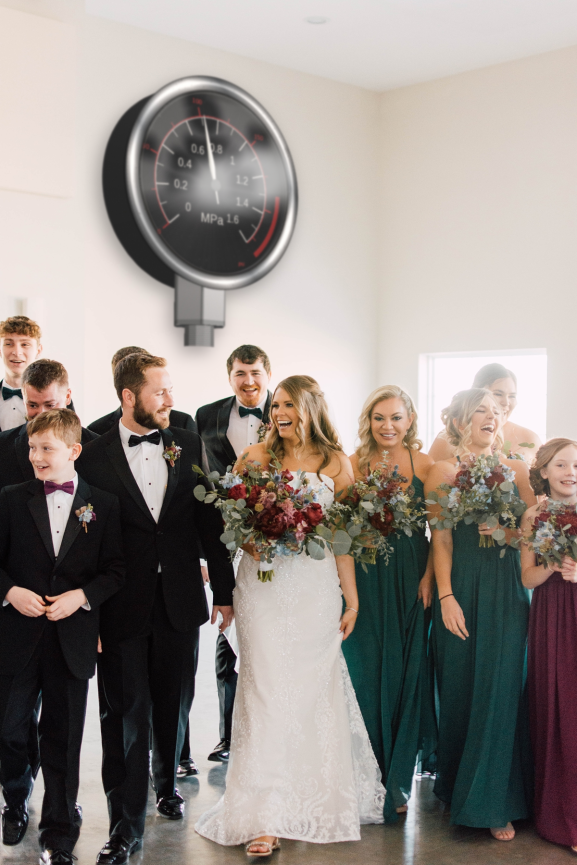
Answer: 0.7
